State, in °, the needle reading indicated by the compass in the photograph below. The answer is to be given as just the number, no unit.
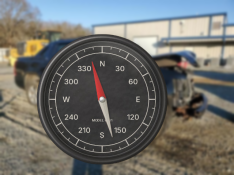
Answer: 345
